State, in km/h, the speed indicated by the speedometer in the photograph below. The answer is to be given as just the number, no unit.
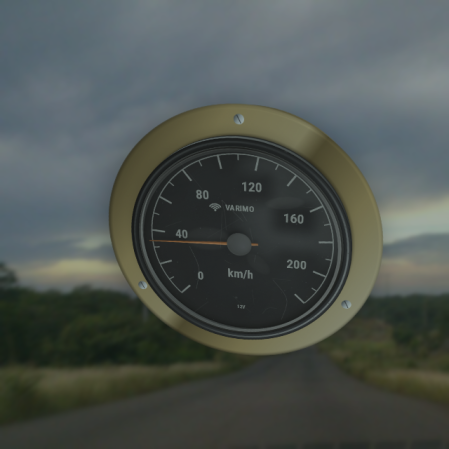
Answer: 35
